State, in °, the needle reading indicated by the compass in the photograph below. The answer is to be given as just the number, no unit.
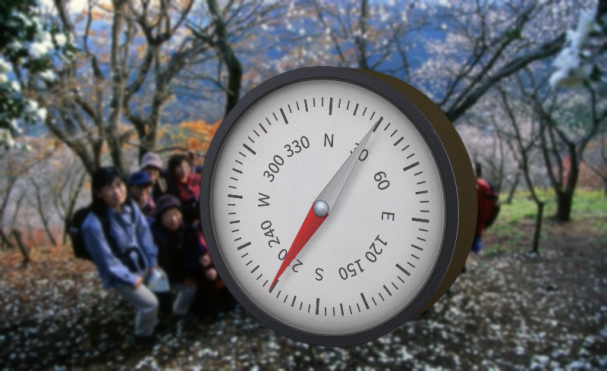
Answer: 210
